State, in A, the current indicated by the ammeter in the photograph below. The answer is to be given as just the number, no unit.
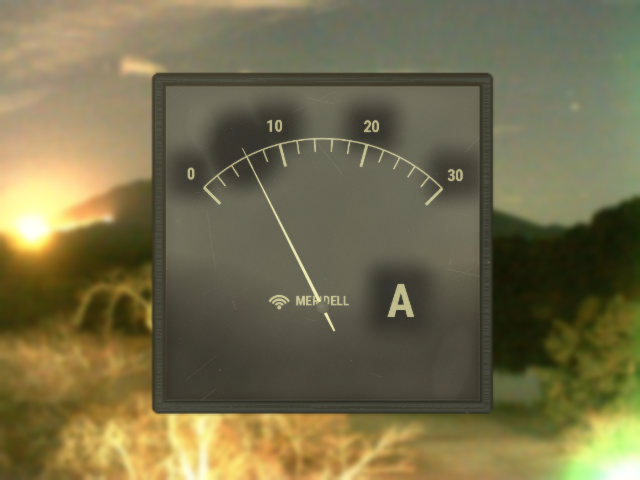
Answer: 6
